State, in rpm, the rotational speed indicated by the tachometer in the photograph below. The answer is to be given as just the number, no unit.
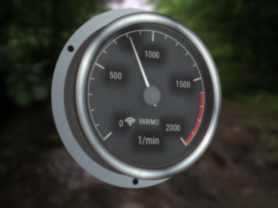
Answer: 800
